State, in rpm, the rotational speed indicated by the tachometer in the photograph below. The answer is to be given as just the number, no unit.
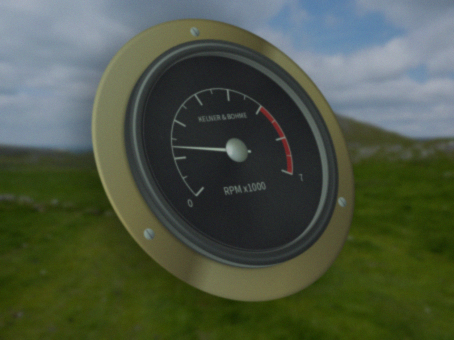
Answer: 1250
